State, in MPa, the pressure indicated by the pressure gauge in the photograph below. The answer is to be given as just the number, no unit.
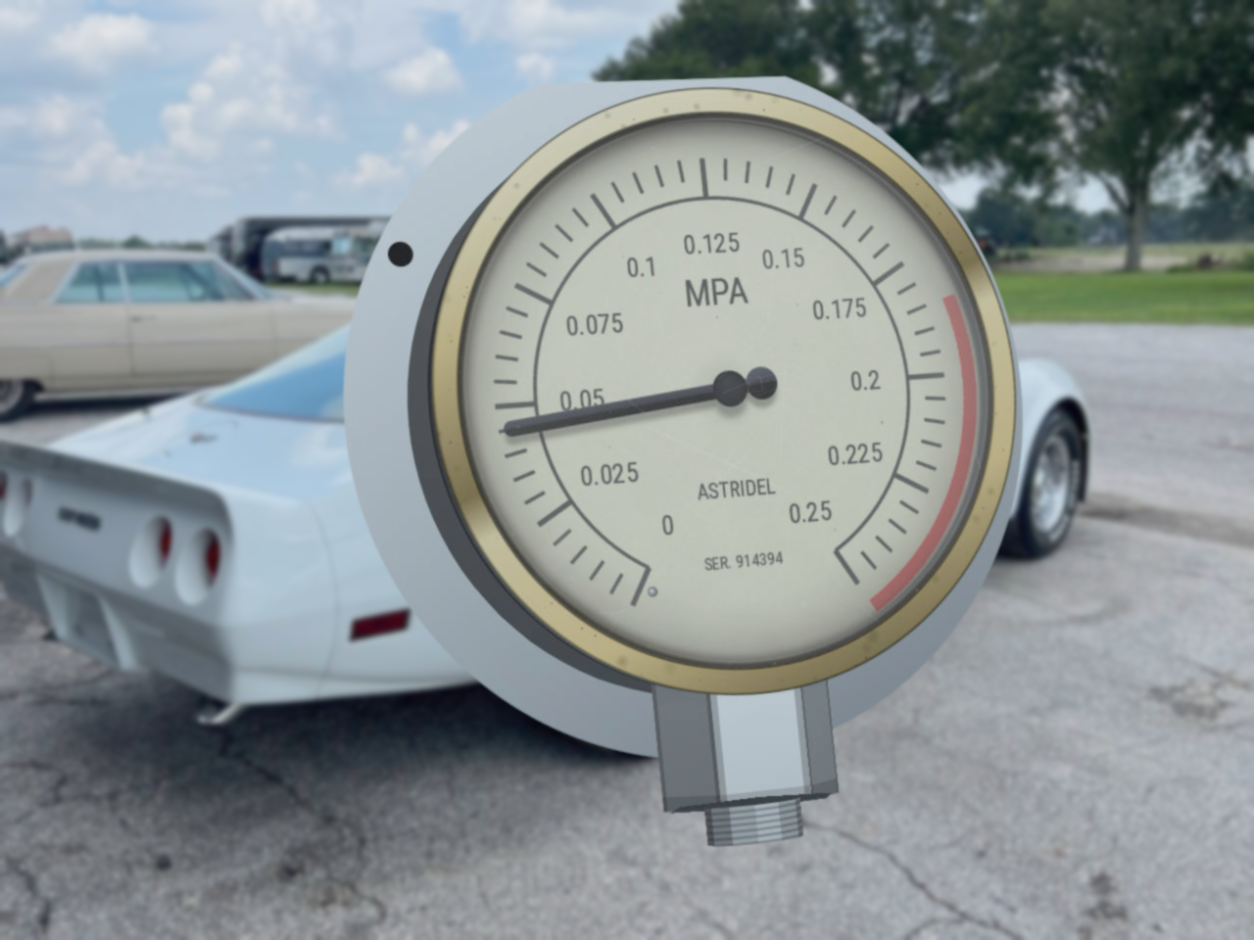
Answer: 0.045
